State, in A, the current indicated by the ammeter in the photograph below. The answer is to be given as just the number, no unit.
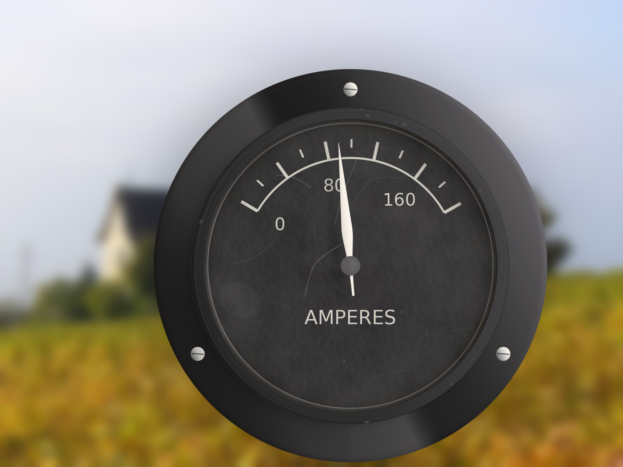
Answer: 90
